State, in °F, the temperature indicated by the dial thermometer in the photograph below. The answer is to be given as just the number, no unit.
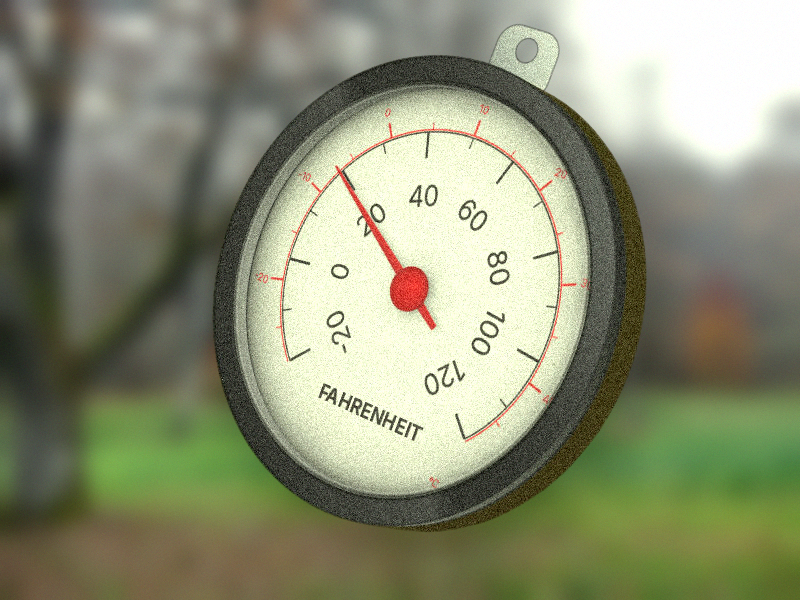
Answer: 20
